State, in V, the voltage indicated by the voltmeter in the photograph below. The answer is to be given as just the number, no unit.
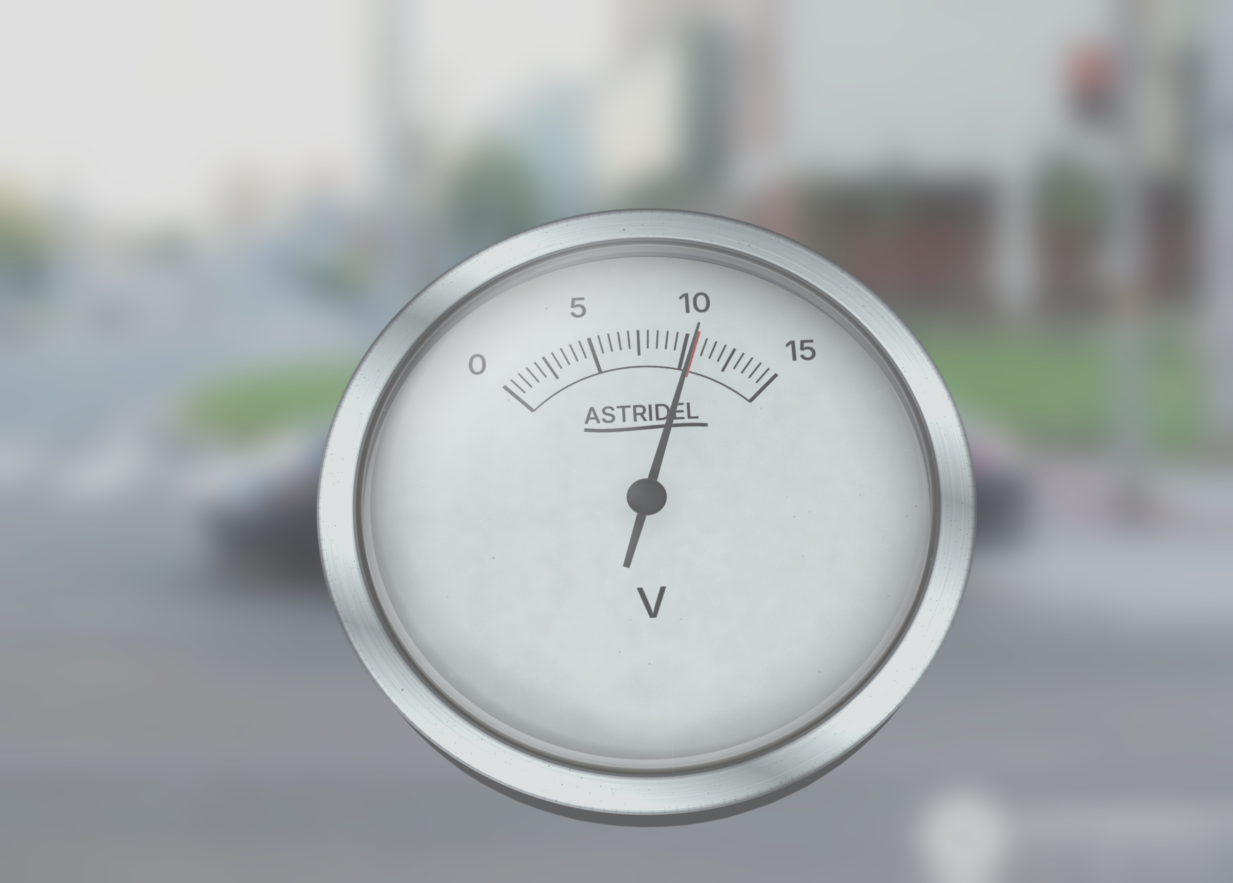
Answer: 10.5
